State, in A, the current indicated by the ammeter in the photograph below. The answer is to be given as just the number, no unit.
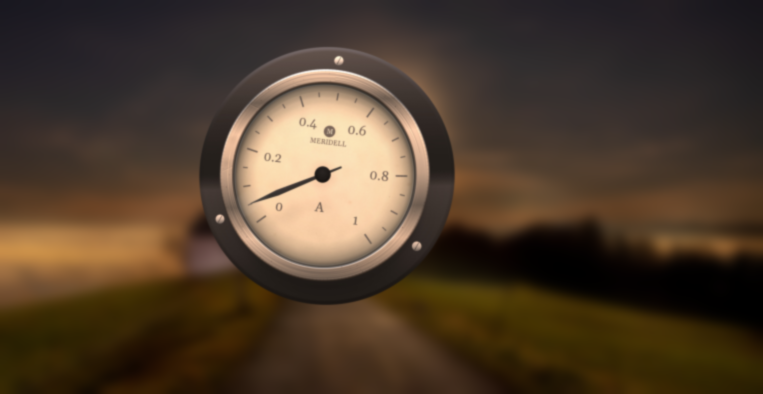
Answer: 0.05
